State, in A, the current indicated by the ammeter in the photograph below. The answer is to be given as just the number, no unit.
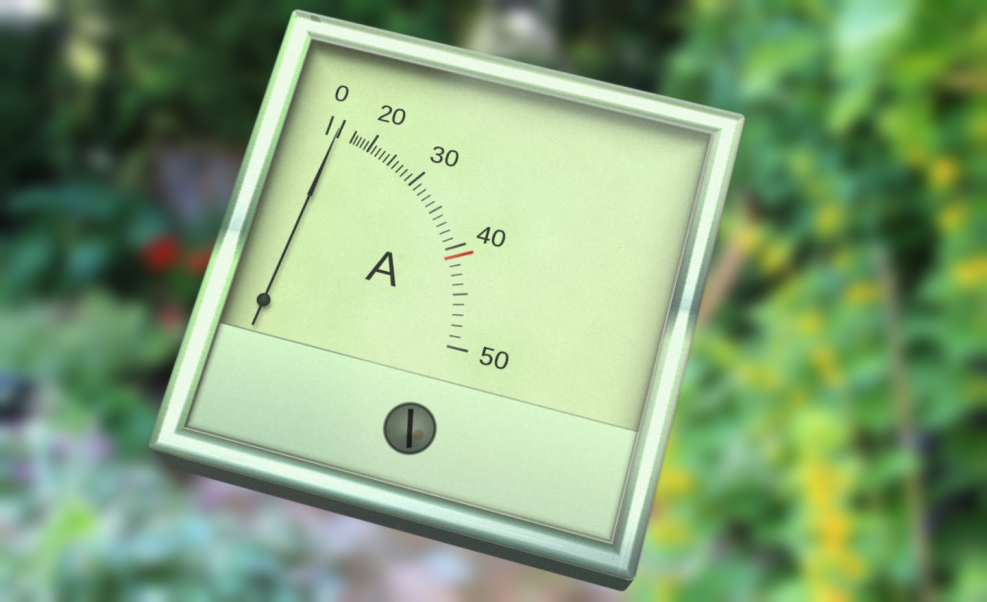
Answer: 10
